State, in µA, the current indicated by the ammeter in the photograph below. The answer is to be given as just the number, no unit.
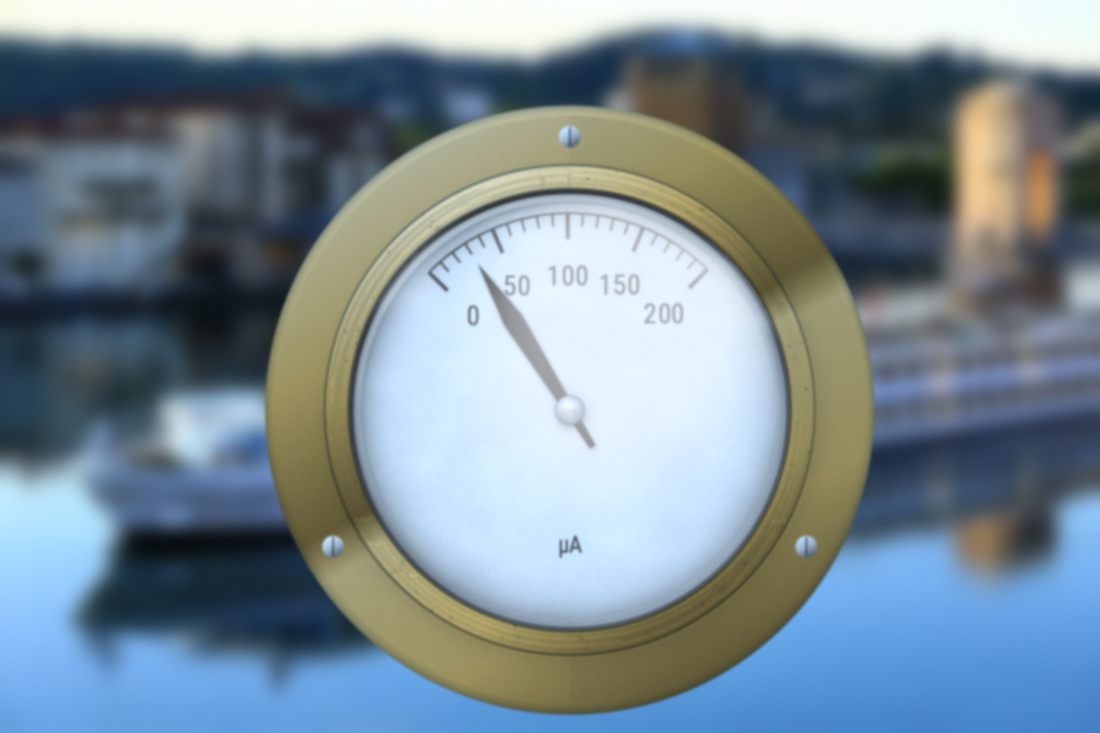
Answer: 30
